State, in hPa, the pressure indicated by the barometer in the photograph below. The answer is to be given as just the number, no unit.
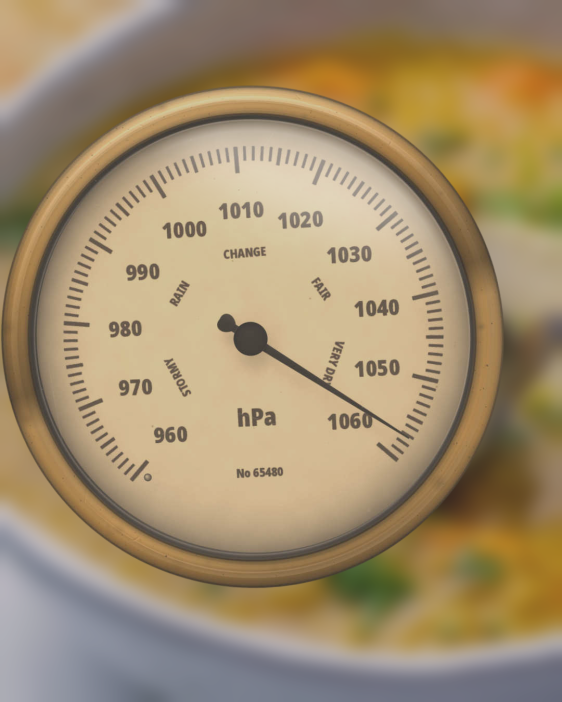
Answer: 1057
